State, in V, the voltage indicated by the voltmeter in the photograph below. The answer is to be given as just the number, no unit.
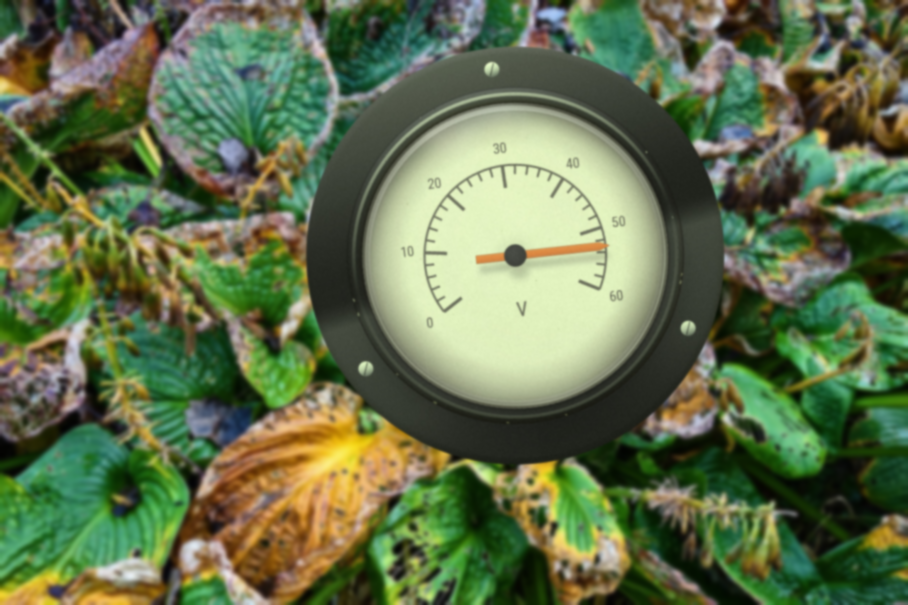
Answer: 53
